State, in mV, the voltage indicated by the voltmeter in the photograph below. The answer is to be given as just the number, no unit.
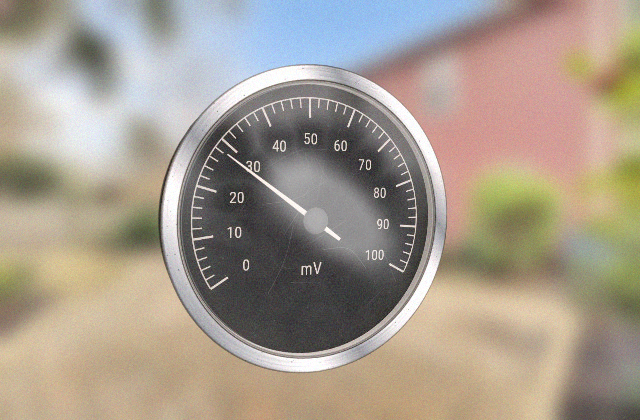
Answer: 28
